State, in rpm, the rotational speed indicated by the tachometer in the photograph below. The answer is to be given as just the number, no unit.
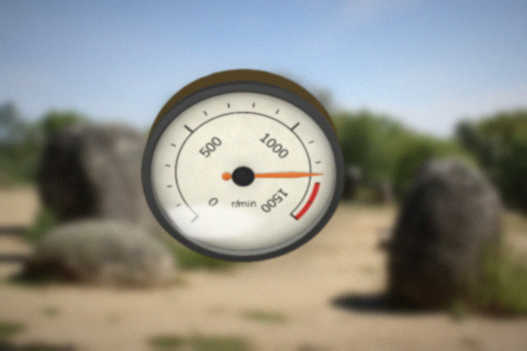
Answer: 1250
